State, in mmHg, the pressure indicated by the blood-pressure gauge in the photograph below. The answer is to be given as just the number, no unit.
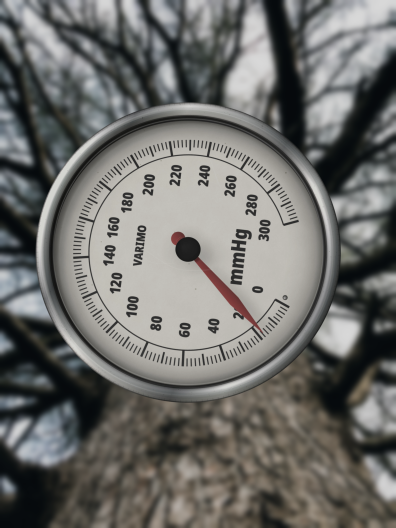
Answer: 18
